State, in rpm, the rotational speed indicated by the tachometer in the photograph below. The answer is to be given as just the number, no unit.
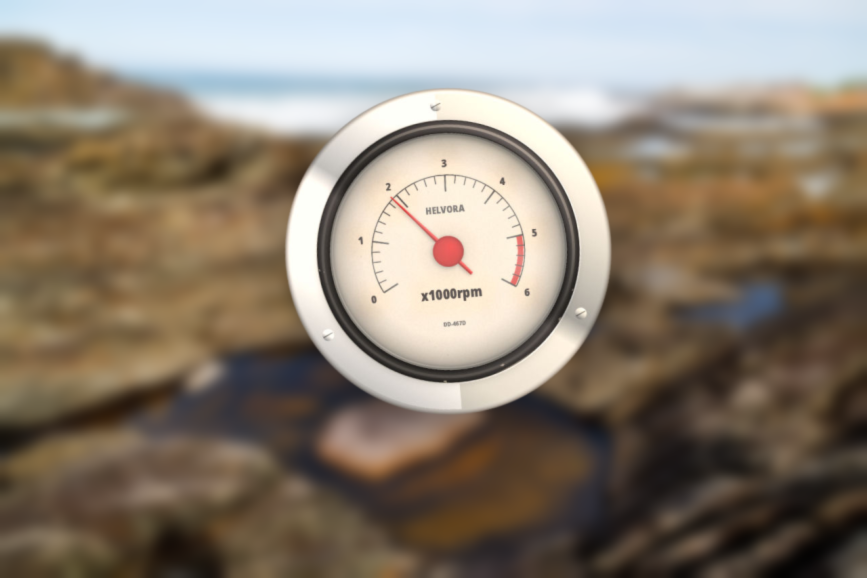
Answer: 1900
